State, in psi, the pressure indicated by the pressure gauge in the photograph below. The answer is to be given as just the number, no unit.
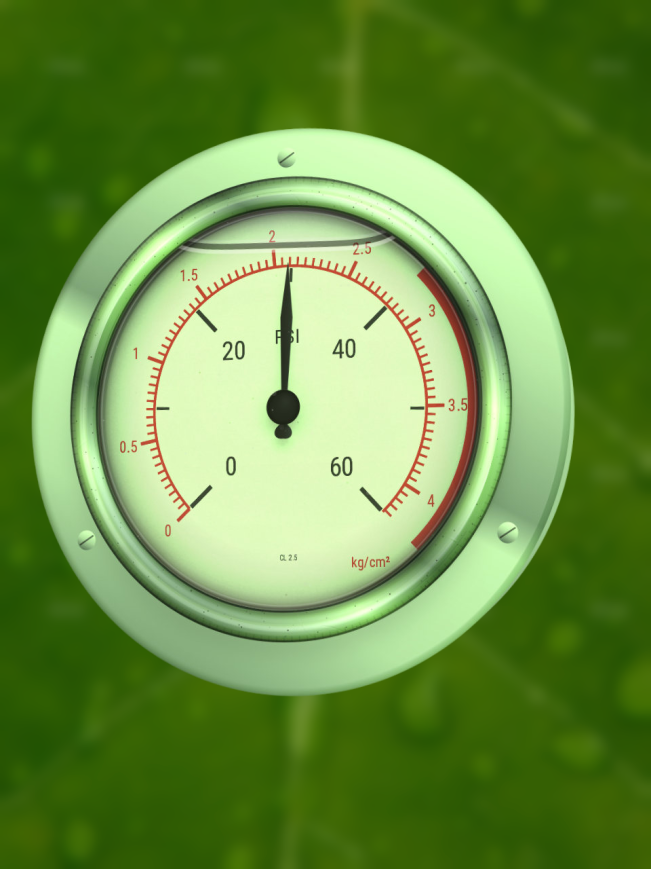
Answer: 30
